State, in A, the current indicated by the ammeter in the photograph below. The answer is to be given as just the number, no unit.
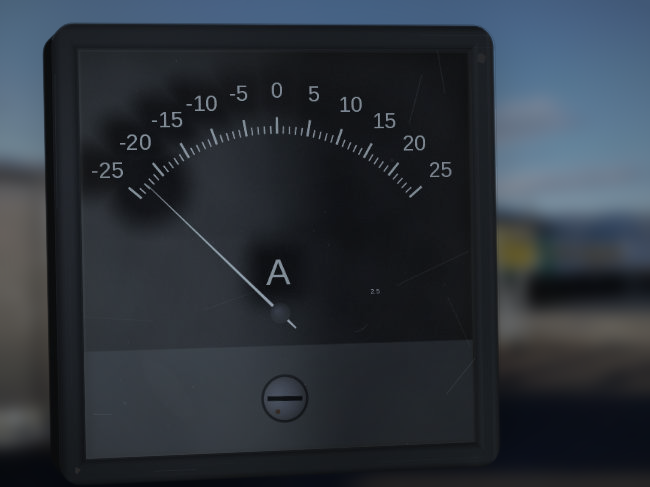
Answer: -23
